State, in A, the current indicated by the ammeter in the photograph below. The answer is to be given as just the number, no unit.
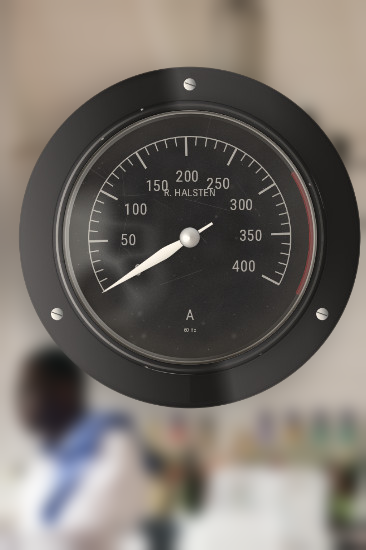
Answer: 0
